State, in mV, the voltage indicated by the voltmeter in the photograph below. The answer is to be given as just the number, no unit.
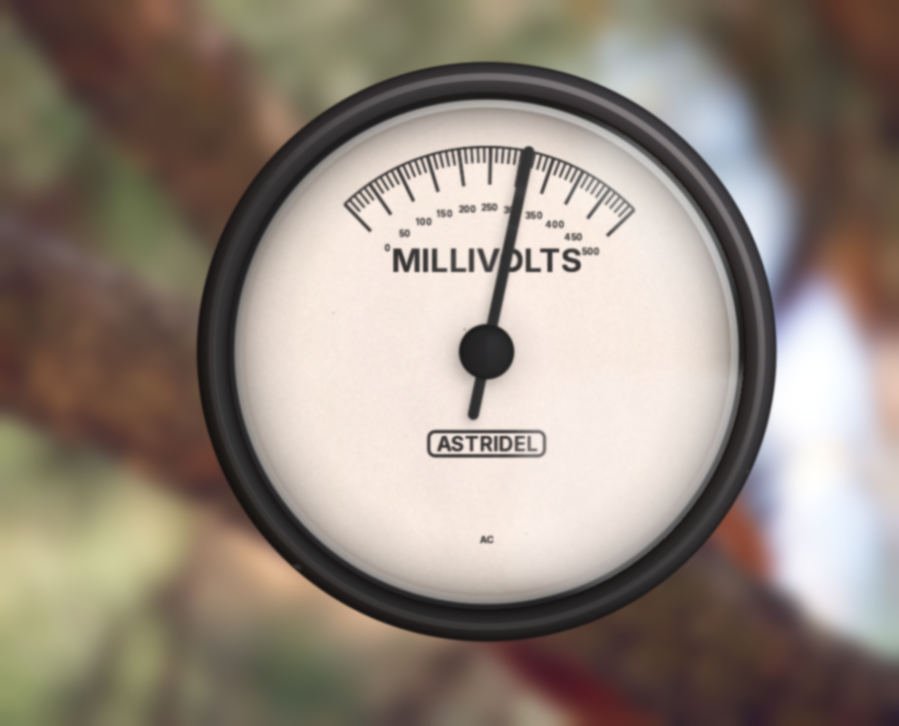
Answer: 310
